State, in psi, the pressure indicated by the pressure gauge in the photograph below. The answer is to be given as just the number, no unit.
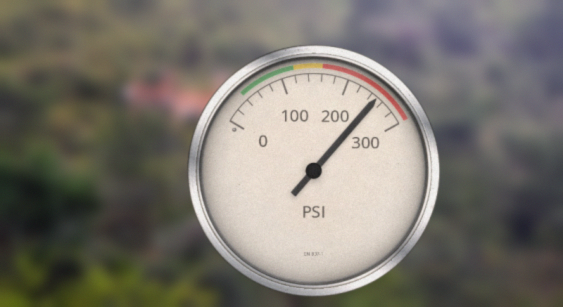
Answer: 250
